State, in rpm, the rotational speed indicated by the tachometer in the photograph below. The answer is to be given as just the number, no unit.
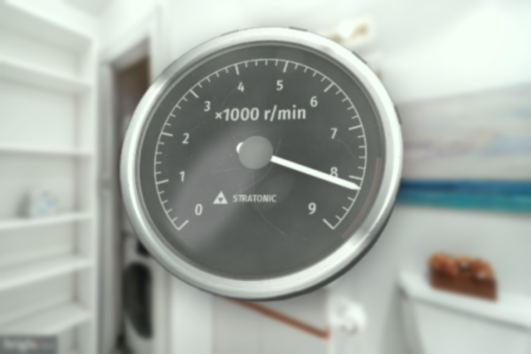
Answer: 8200
